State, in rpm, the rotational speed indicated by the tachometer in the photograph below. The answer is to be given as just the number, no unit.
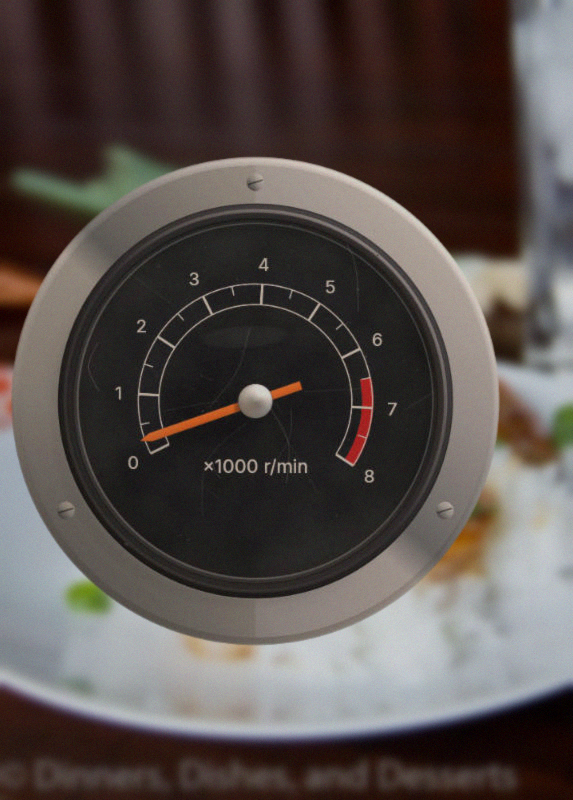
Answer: 250
